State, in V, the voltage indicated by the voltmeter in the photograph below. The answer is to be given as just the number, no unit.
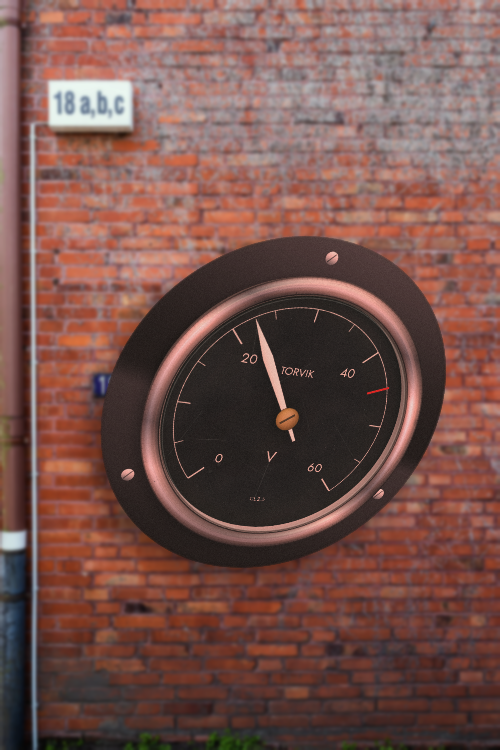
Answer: 22.5
